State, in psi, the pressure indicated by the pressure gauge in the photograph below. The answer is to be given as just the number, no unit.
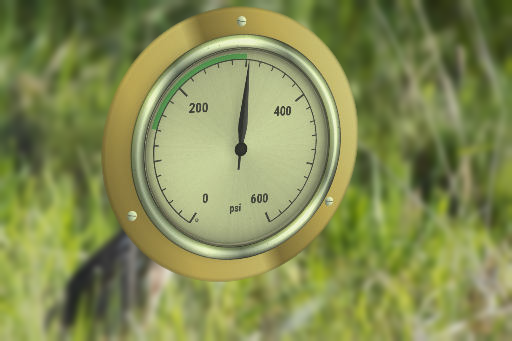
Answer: 300
